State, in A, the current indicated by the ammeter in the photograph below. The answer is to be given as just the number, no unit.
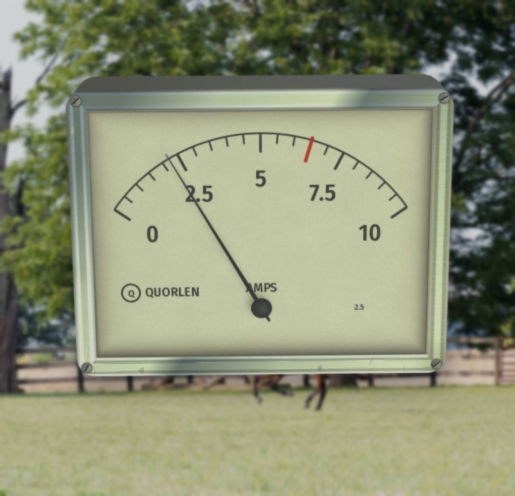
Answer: 2.25
